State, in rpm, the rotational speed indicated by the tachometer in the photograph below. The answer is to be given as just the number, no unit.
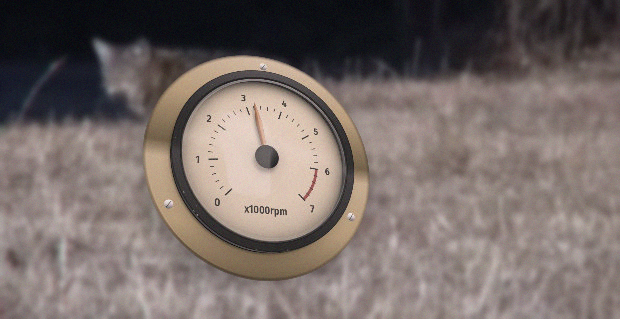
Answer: 3200
